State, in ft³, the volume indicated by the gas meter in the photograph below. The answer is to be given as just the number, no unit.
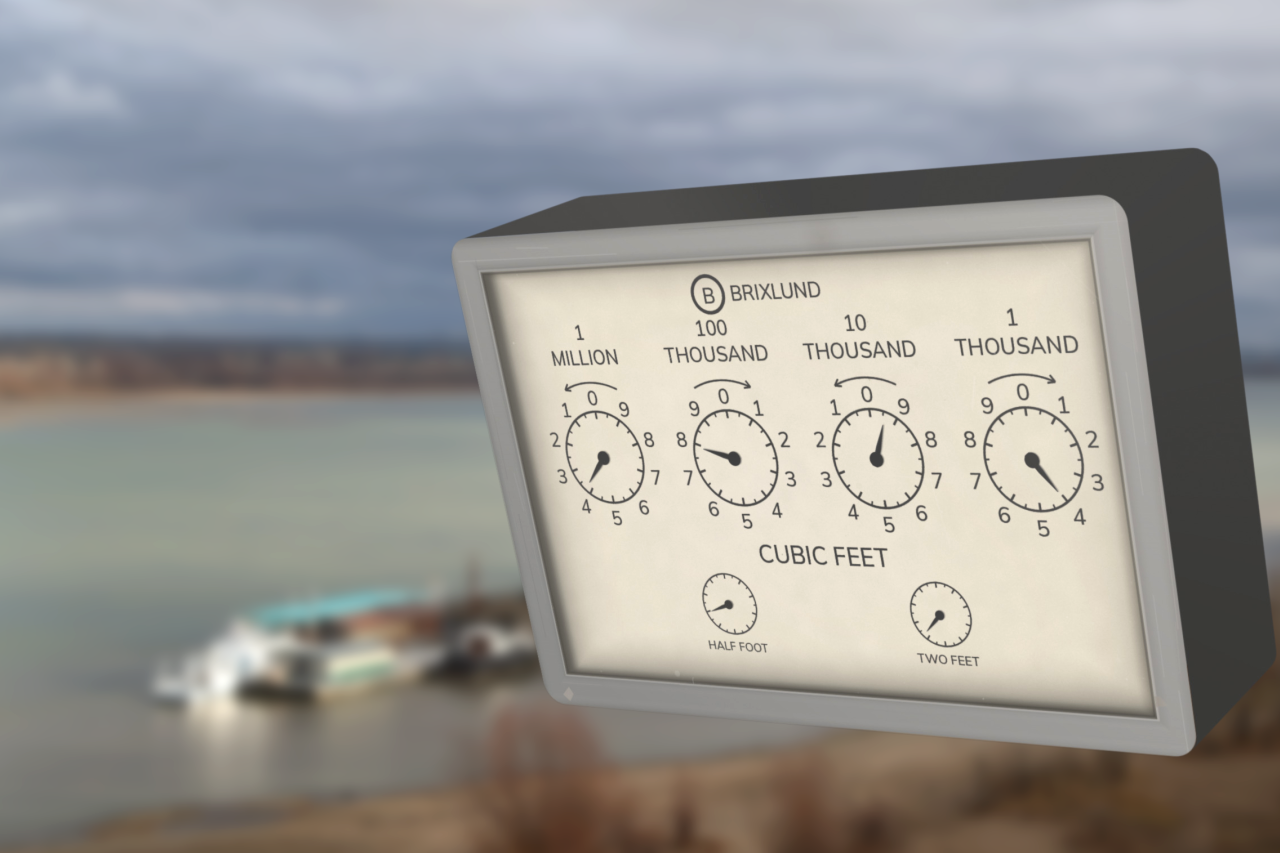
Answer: 379400
